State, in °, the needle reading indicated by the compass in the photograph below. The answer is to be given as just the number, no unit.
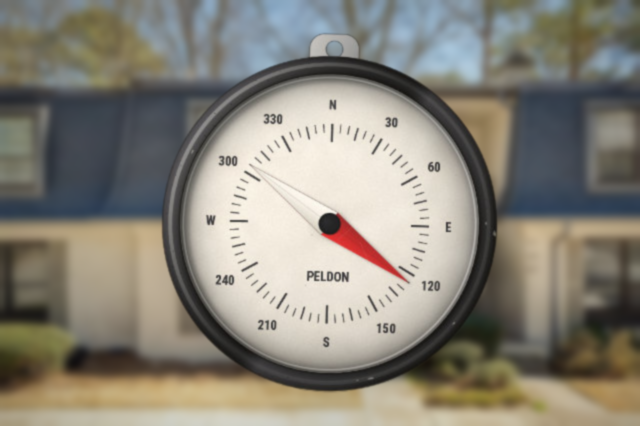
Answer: 125
